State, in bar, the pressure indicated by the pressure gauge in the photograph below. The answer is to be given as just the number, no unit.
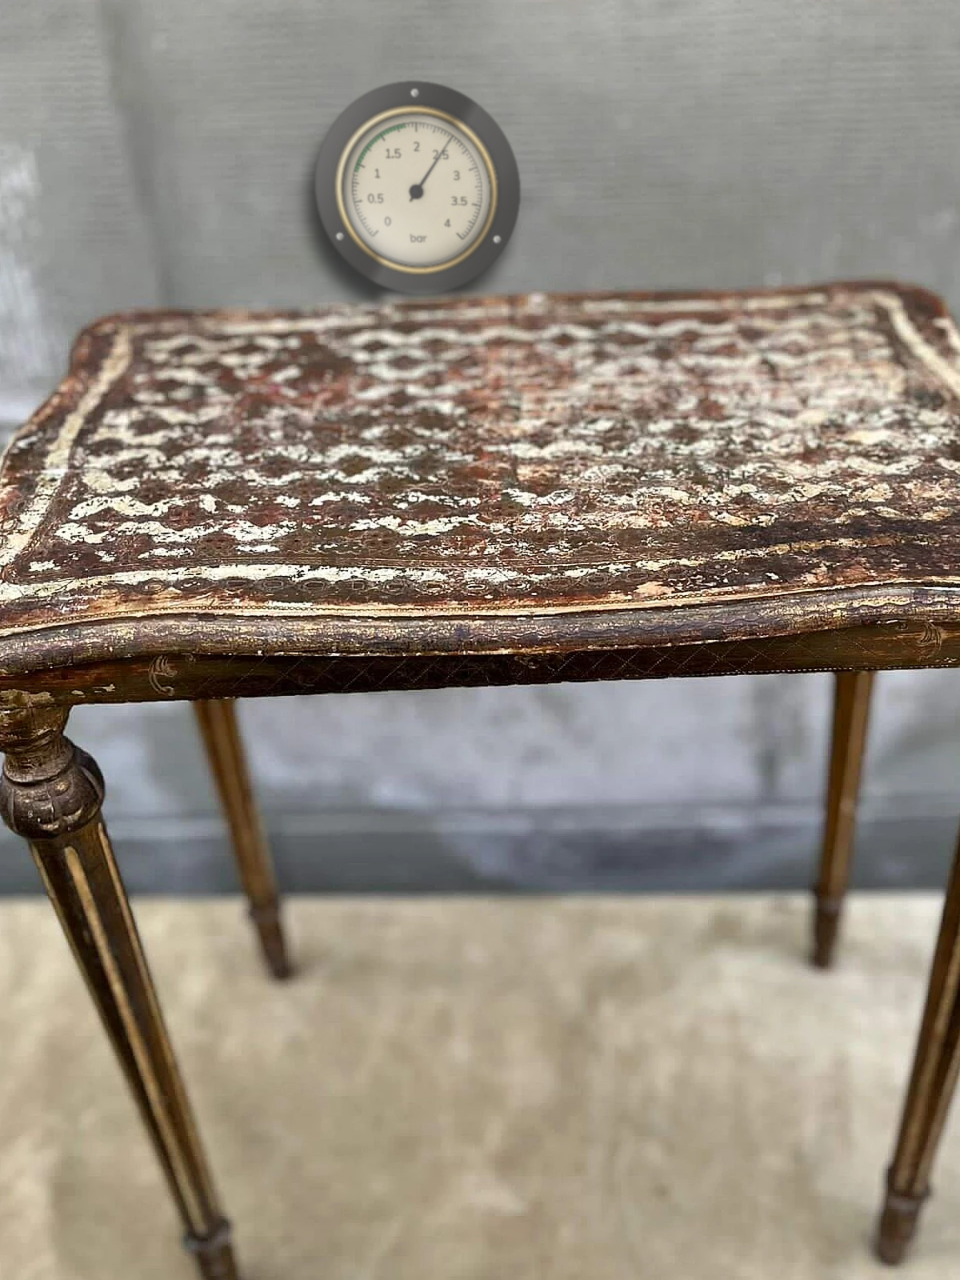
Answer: 2.5
